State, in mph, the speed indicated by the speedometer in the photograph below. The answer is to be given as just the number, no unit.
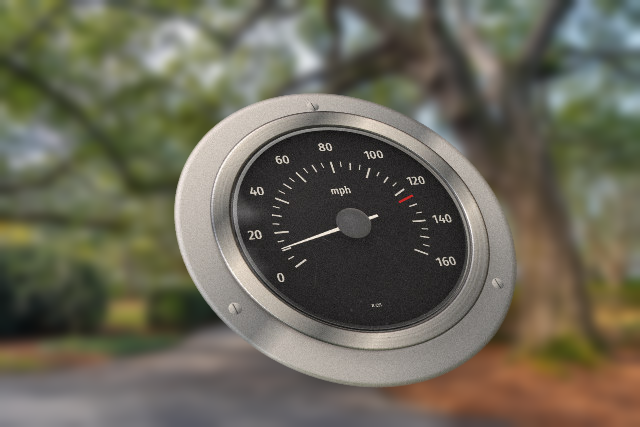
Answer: 10
